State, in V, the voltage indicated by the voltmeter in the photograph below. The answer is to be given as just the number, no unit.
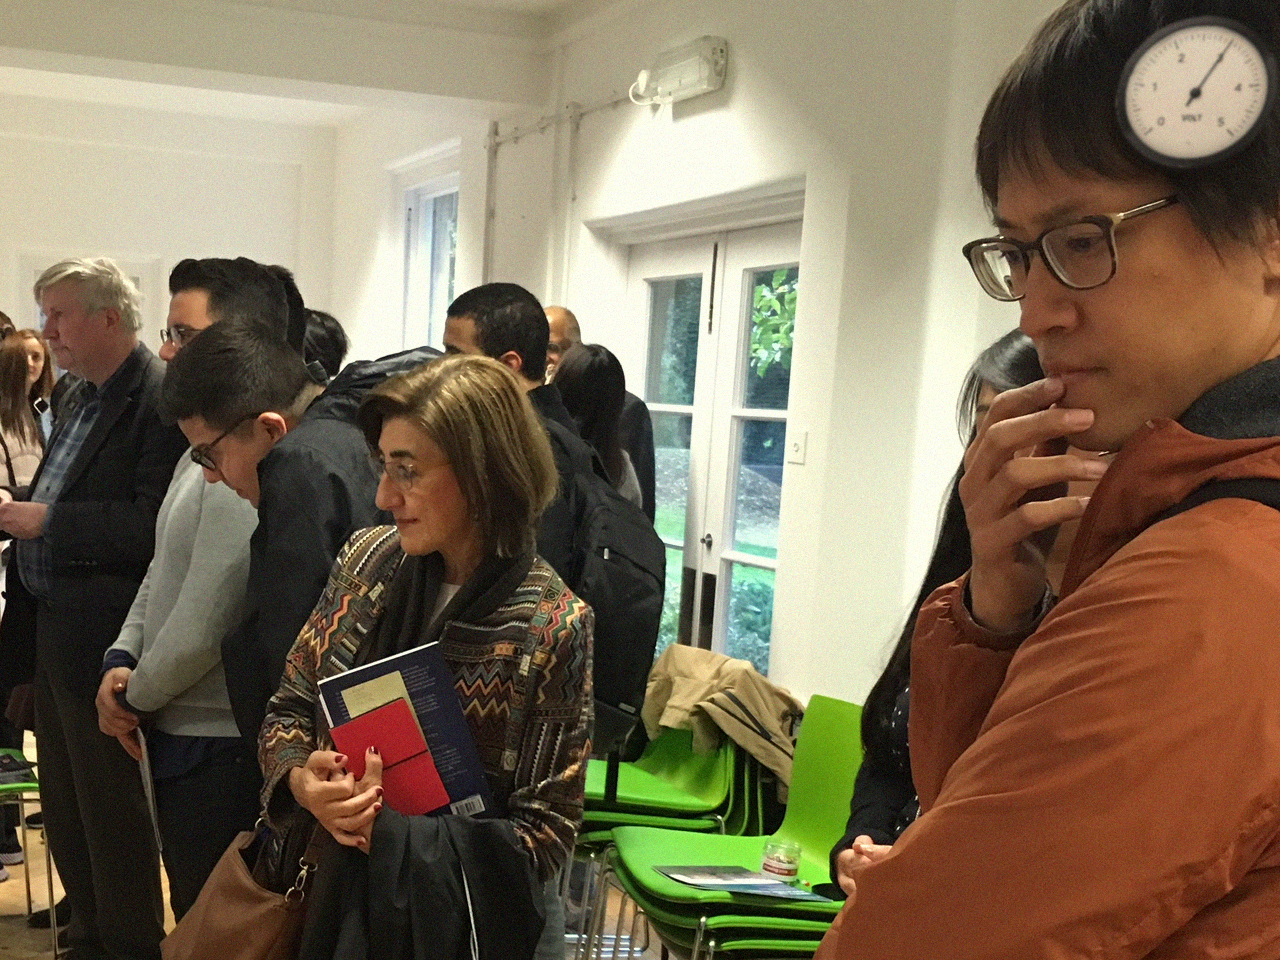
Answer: 3
